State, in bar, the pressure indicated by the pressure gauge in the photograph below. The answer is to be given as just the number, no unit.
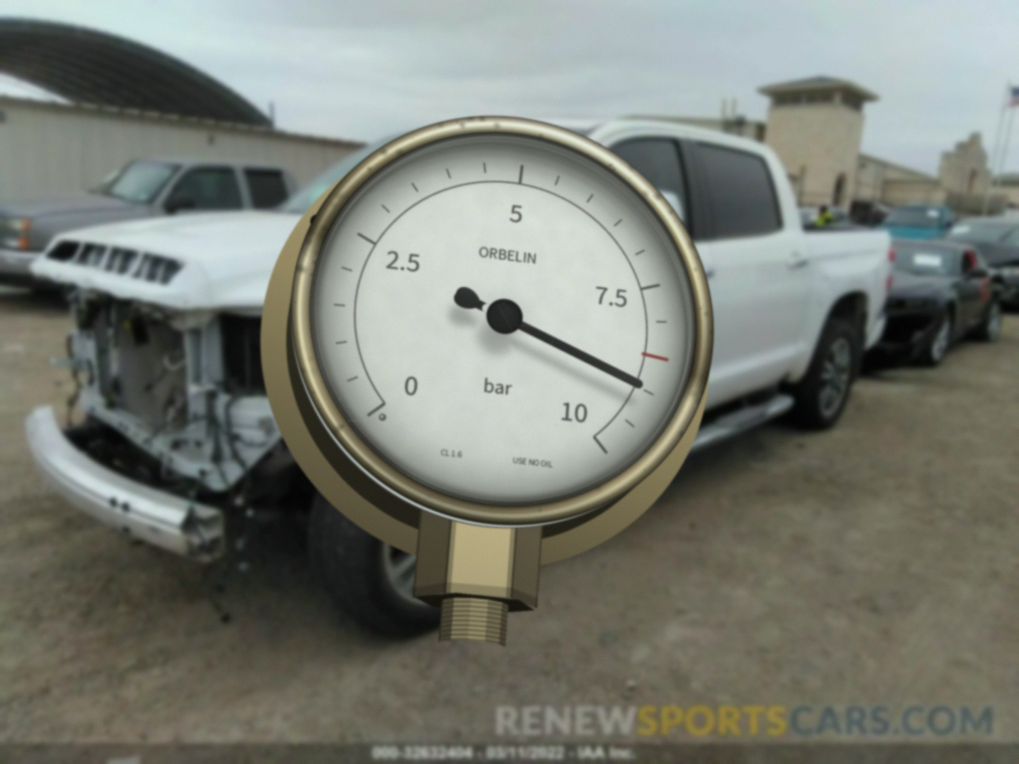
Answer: 9
